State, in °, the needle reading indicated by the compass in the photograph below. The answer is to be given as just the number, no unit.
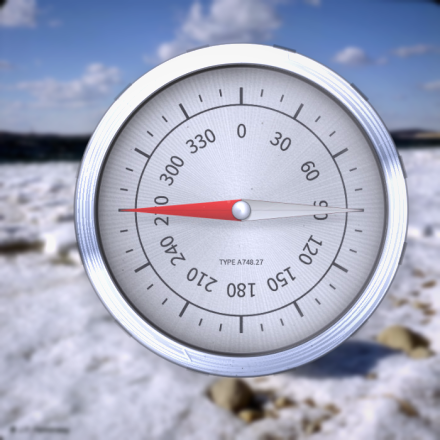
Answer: 270
